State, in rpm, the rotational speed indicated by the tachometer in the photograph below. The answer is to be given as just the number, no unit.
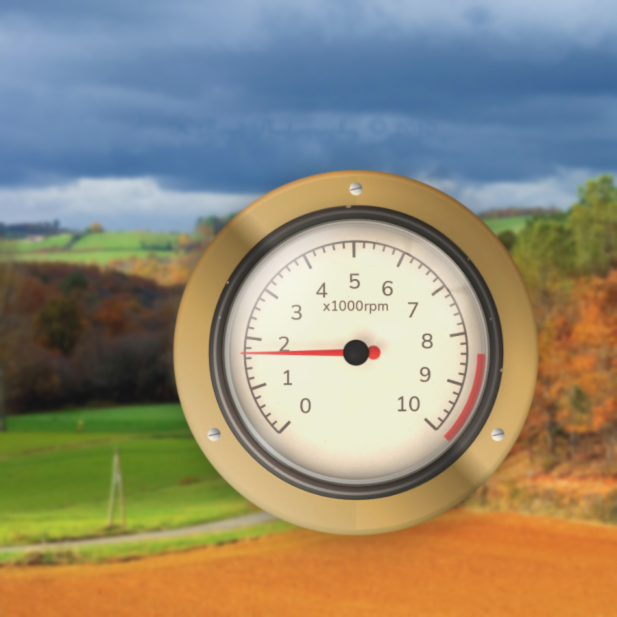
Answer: 1700
